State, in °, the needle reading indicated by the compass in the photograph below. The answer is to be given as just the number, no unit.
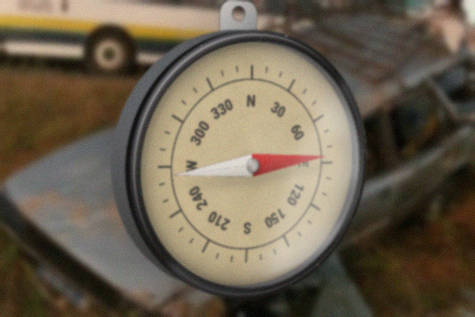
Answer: 85
